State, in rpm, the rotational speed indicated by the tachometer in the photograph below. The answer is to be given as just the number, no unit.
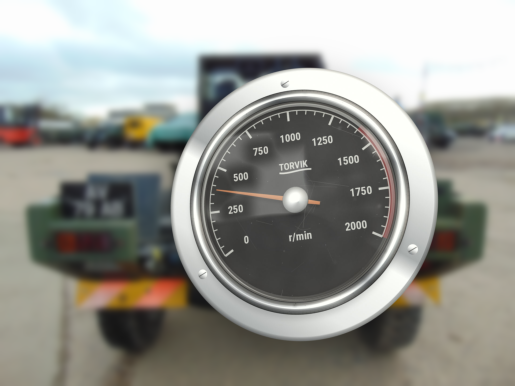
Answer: 375
